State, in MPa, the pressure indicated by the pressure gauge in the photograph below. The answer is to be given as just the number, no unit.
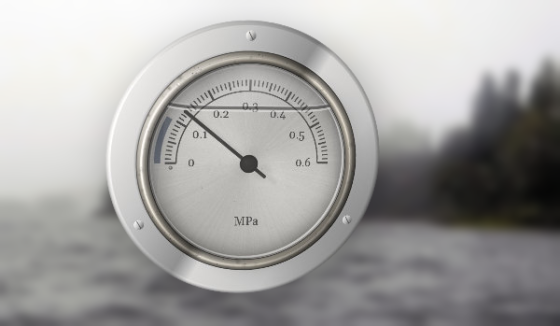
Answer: 0.13
